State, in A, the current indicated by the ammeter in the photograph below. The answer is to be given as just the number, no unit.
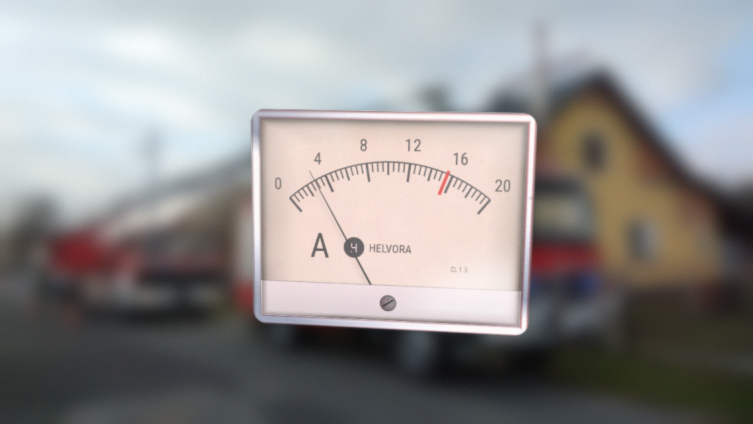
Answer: 3
